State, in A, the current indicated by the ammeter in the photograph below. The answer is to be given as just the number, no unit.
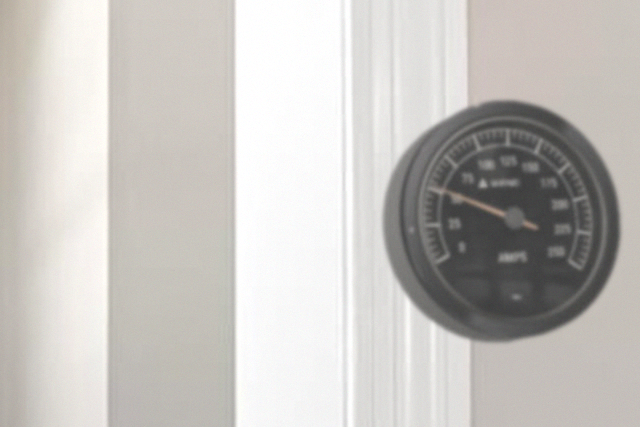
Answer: 50
